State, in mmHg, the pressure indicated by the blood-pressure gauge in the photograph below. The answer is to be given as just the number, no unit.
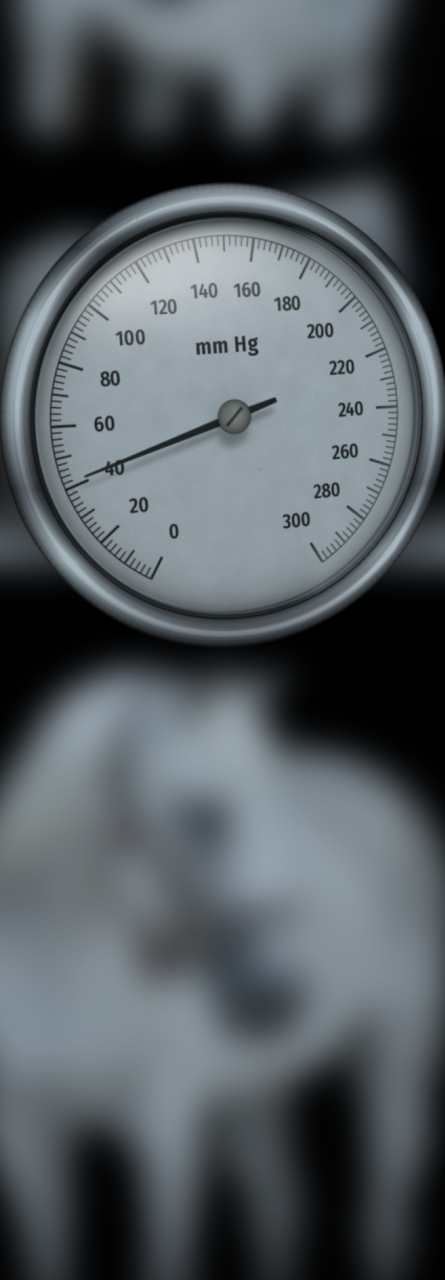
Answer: 42
